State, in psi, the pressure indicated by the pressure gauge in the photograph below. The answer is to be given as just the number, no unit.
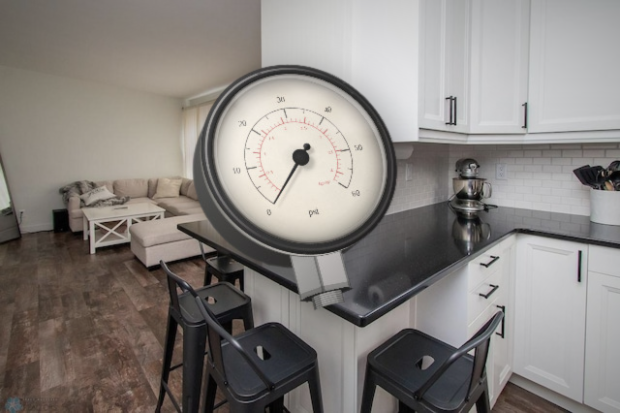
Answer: 0
